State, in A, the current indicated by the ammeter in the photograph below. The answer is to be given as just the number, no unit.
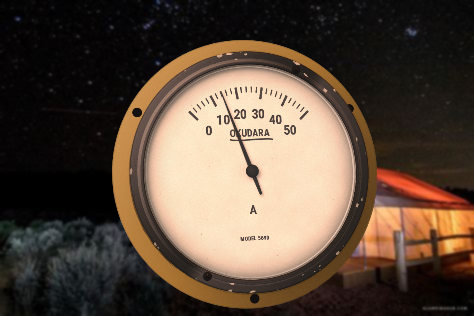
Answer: 14
